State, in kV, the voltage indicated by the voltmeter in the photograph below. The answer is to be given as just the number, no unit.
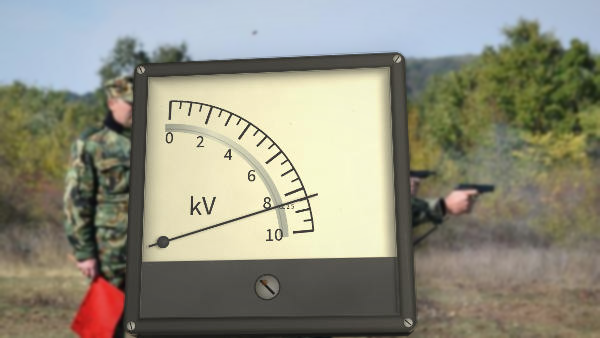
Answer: 8.5
